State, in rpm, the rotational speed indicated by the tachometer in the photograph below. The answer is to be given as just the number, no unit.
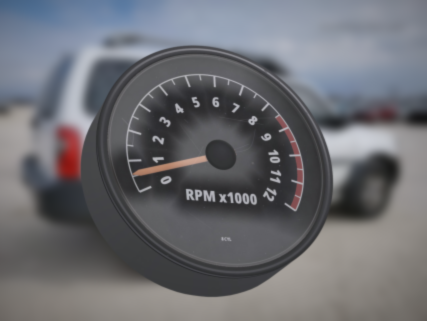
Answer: 500
